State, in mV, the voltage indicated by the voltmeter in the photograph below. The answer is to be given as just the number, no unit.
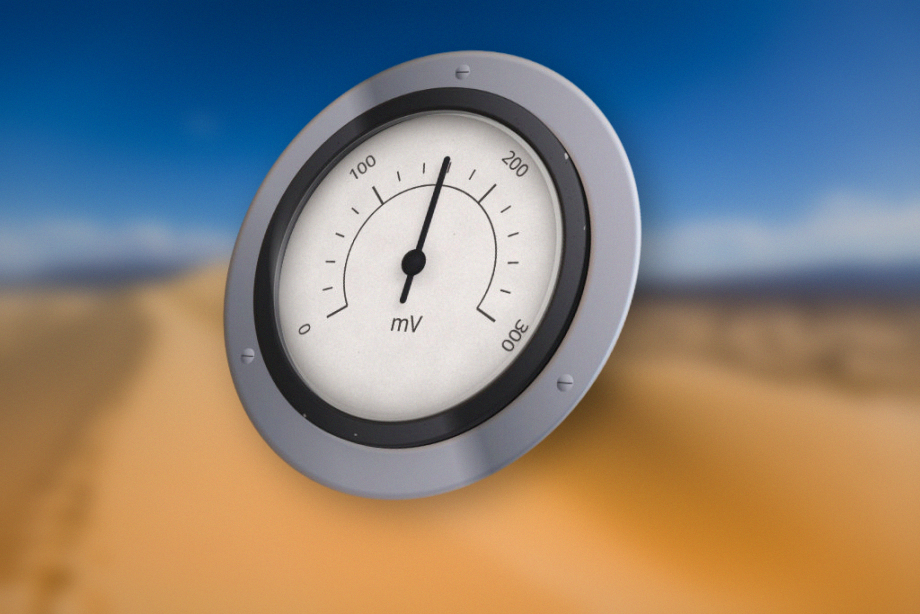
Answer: 160
